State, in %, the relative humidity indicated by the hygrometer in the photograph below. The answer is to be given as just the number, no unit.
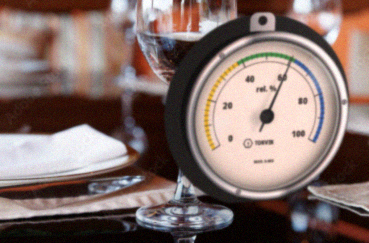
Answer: 60
